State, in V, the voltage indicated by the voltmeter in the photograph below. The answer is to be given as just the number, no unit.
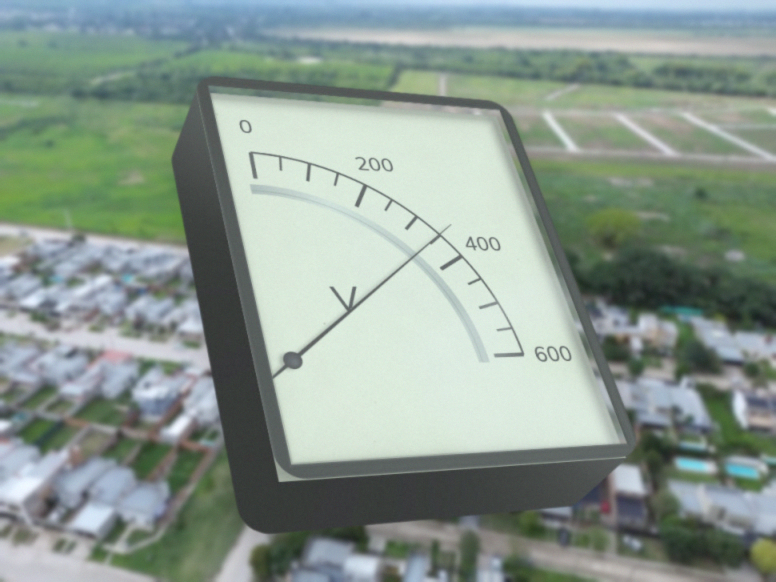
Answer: 350
